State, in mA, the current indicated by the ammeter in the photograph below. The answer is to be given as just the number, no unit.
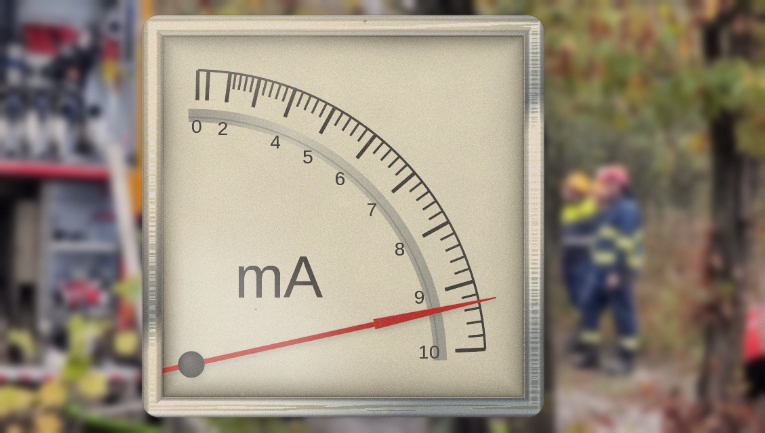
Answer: 9.3
